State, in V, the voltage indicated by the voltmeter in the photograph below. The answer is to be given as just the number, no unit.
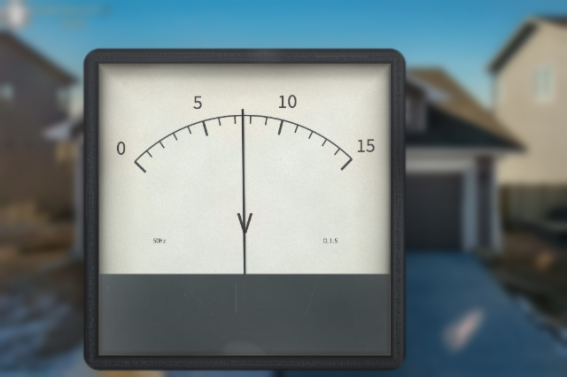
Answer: 7.5
